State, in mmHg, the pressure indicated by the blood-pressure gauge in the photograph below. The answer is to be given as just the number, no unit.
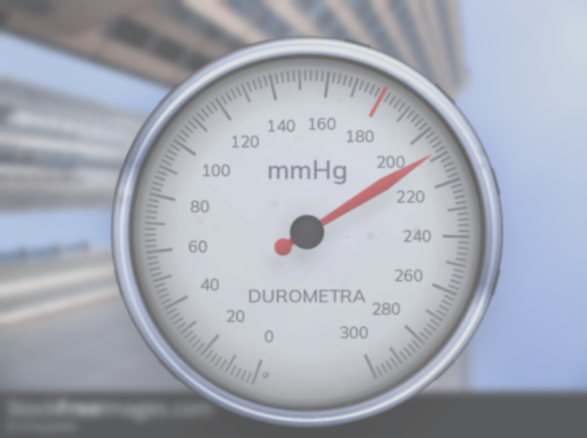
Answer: 208
